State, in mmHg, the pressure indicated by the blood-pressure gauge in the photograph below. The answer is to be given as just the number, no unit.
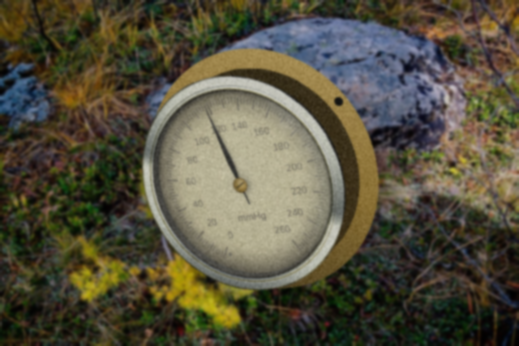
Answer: 120
